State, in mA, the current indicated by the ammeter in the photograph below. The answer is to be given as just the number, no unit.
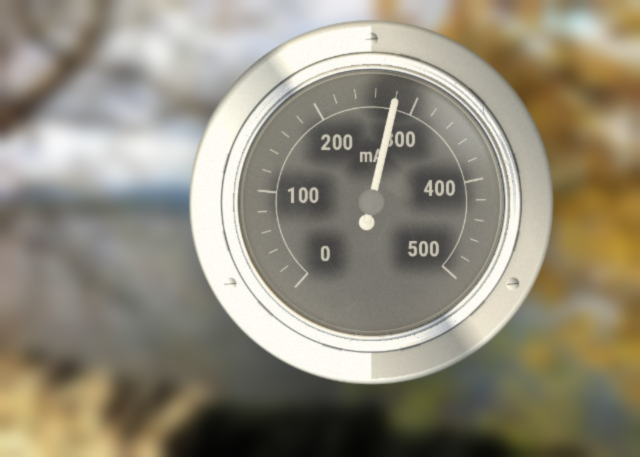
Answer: 280
